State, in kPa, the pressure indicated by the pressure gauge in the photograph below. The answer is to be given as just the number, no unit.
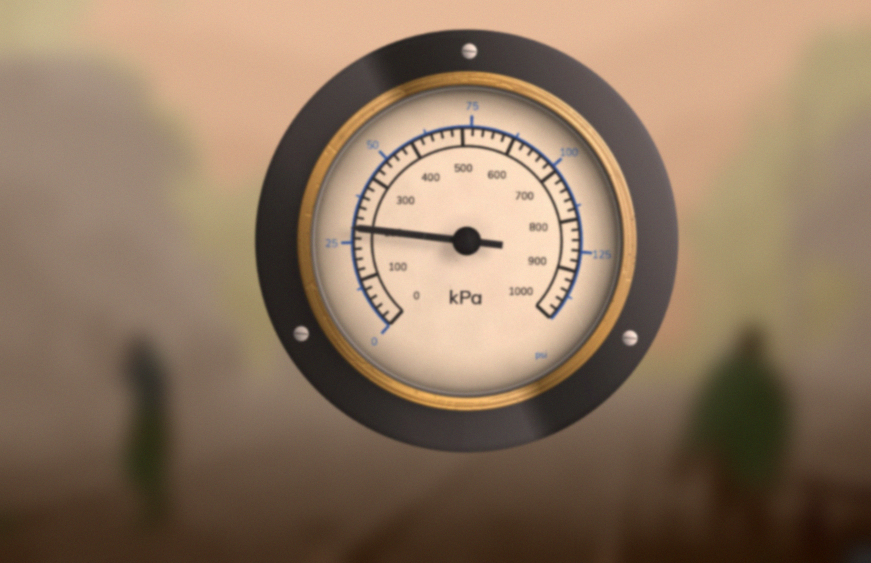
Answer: 200
